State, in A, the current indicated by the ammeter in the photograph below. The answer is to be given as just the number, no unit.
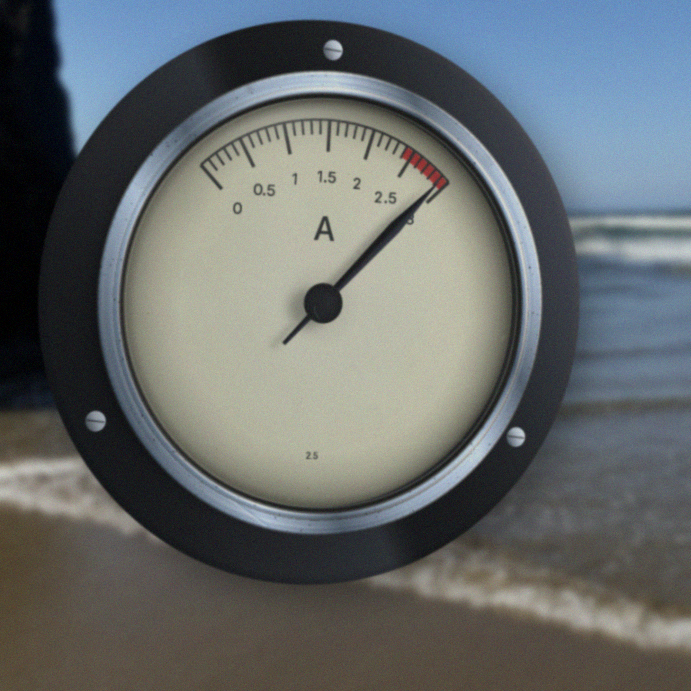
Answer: 2.9
